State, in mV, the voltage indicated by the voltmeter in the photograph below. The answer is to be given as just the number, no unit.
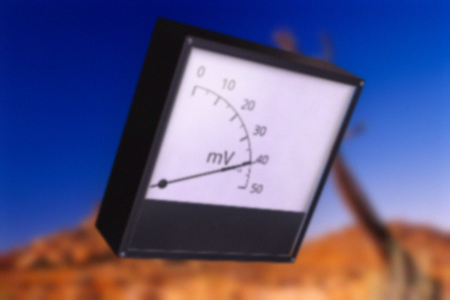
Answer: 40
